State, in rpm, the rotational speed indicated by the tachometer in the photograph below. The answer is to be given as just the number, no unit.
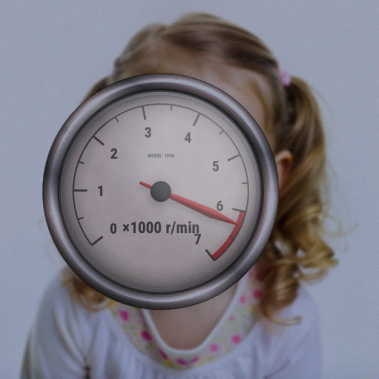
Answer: 6250
